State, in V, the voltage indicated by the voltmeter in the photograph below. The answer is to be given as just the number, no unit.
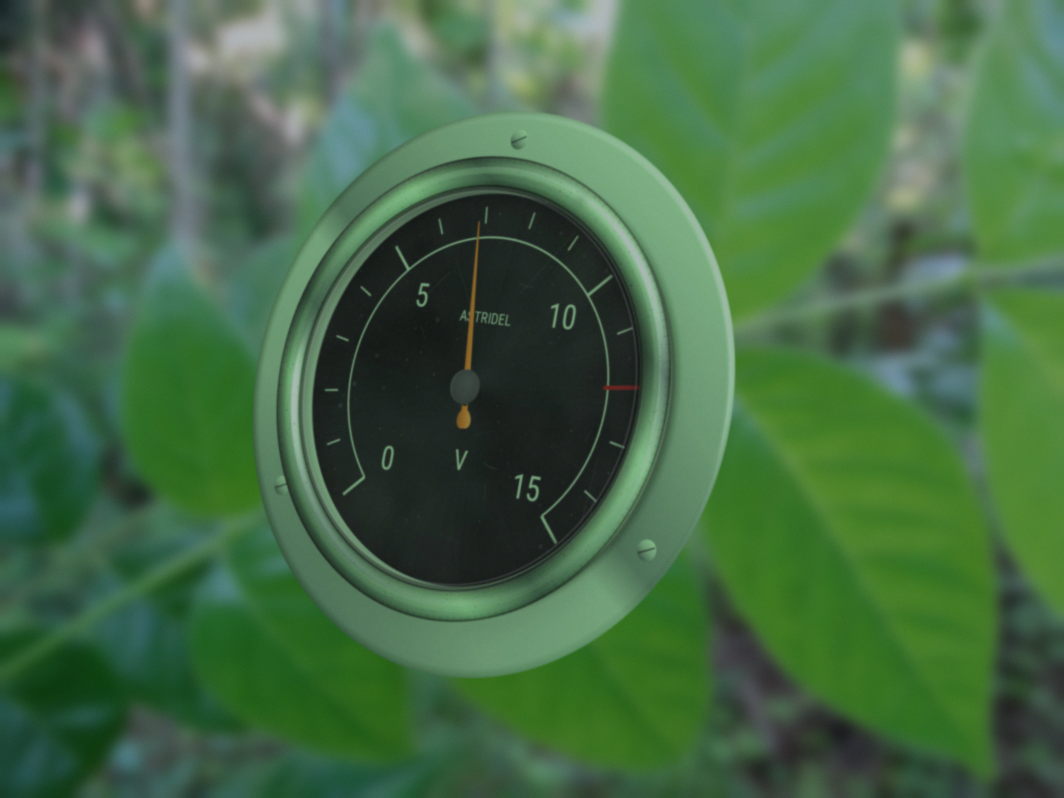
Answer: 7
